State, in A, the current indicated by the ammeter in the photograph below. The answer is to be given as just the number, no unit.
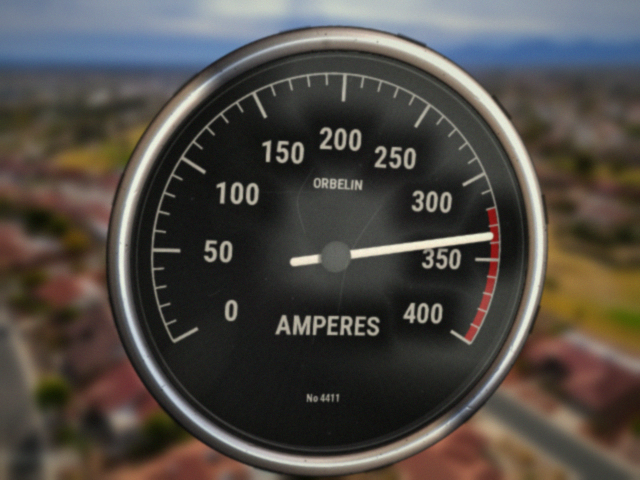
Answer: 335
